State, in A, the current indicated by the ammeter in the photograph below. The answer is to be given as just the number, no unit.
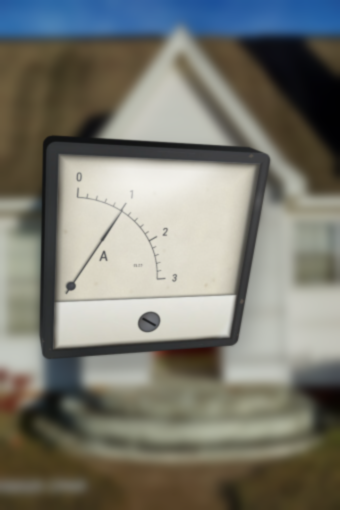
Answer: 1
